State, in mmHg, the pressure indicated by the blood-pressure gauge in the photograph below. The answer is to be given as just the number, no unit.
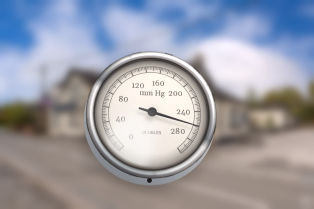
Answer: 260
